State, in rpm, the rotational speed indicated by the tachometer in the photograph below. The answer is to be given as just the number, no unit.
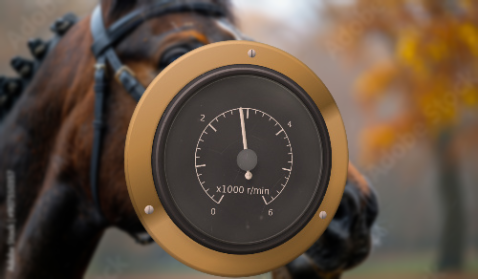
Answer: 2800
